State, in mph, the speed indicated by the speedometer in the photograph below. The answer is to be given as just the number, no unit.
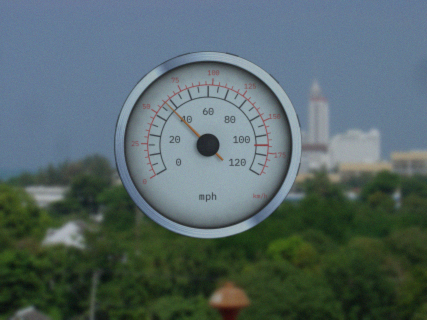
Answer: 37.5
